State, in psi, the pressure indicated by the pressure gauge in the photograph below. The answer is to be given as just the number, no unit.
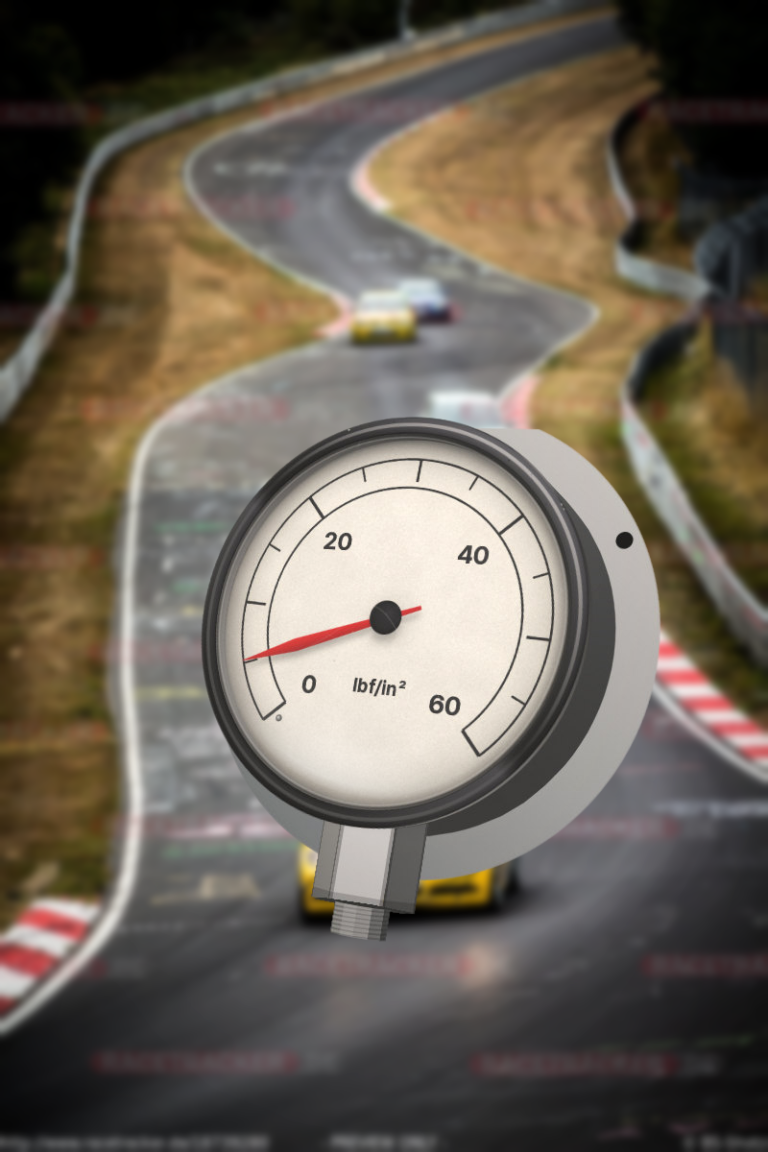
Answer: 5
